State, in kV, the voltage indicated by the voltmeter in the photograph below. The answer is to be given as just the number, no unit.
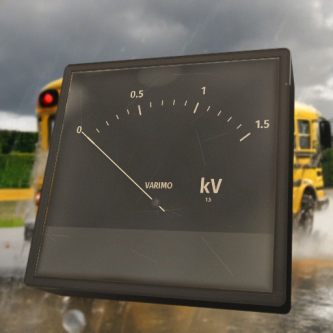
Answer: 0
